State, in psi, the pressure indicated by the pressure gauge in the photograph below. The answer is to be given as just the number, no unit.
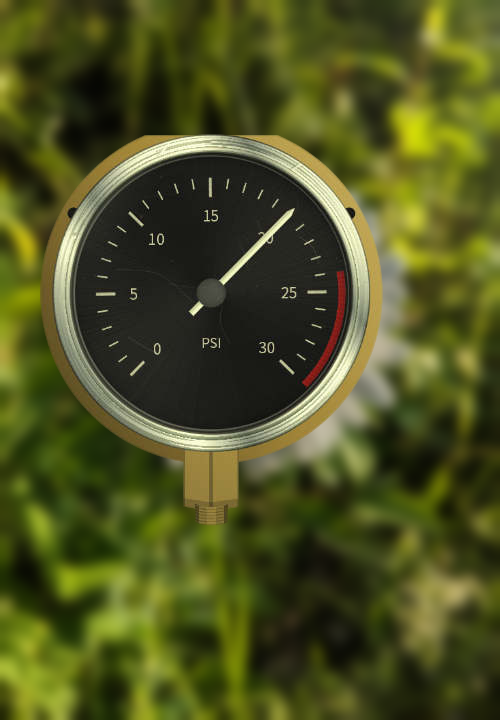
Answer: 20
